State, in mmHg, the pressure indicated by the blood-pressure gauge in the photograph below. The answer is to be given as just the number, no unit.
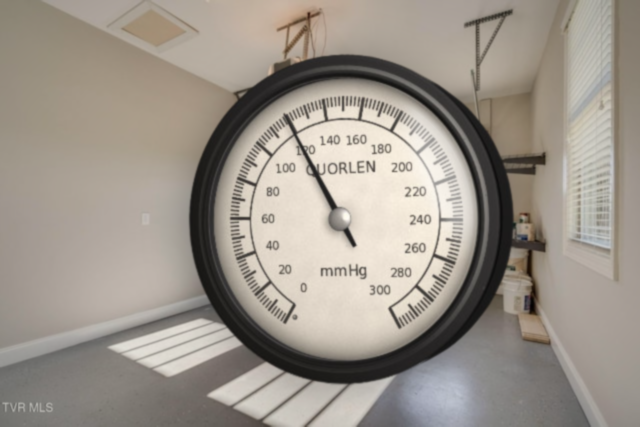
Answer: 120
